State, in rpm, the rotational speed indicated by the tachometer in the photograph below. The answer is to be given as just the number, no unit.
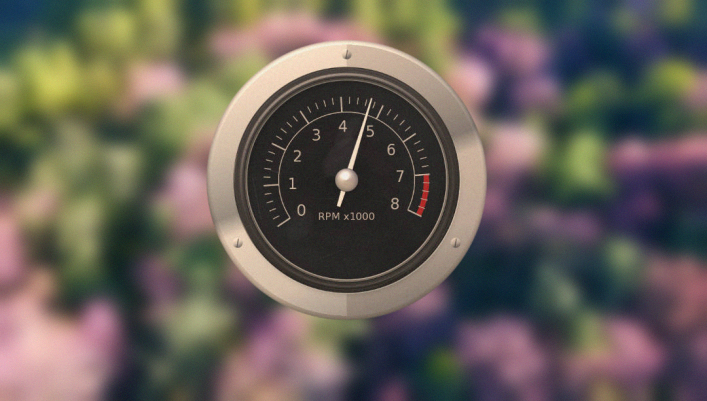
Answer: 4700
